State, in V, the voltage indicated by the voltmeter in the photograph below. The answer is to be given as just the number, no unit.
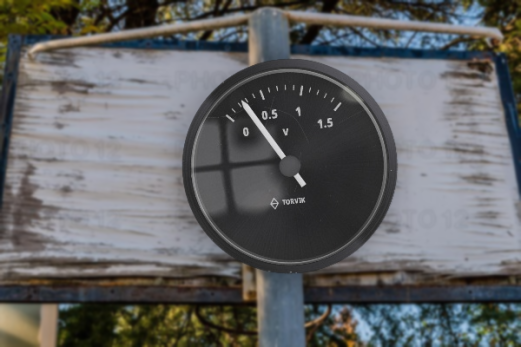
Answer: 0.25
